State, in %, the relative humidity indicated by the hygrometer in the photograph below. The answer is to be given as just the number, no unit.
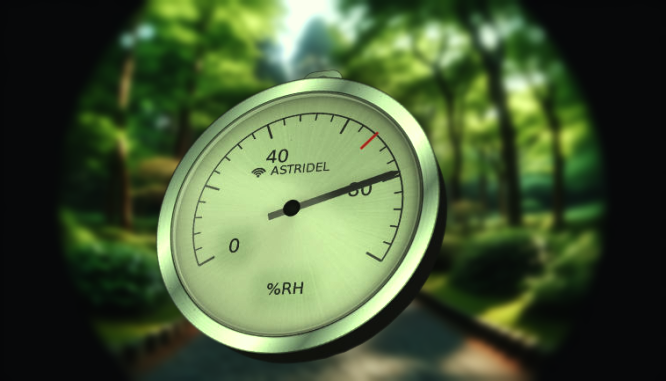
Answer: 80
